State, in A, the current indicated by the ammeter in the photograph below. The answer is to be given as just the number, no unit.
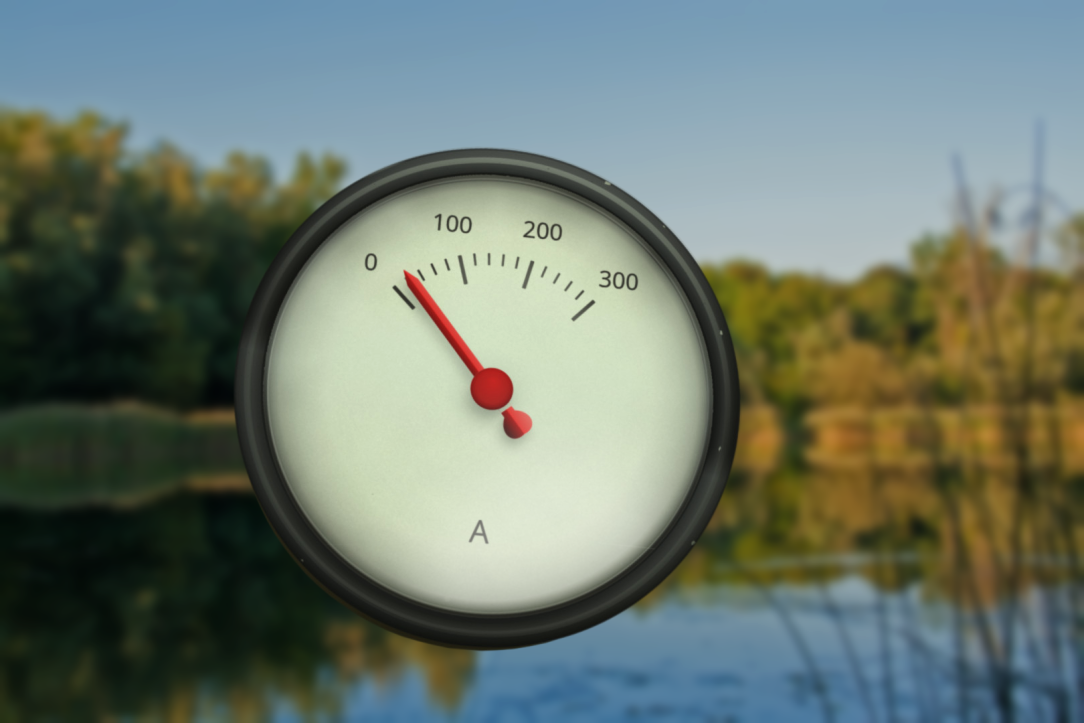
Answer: 20
